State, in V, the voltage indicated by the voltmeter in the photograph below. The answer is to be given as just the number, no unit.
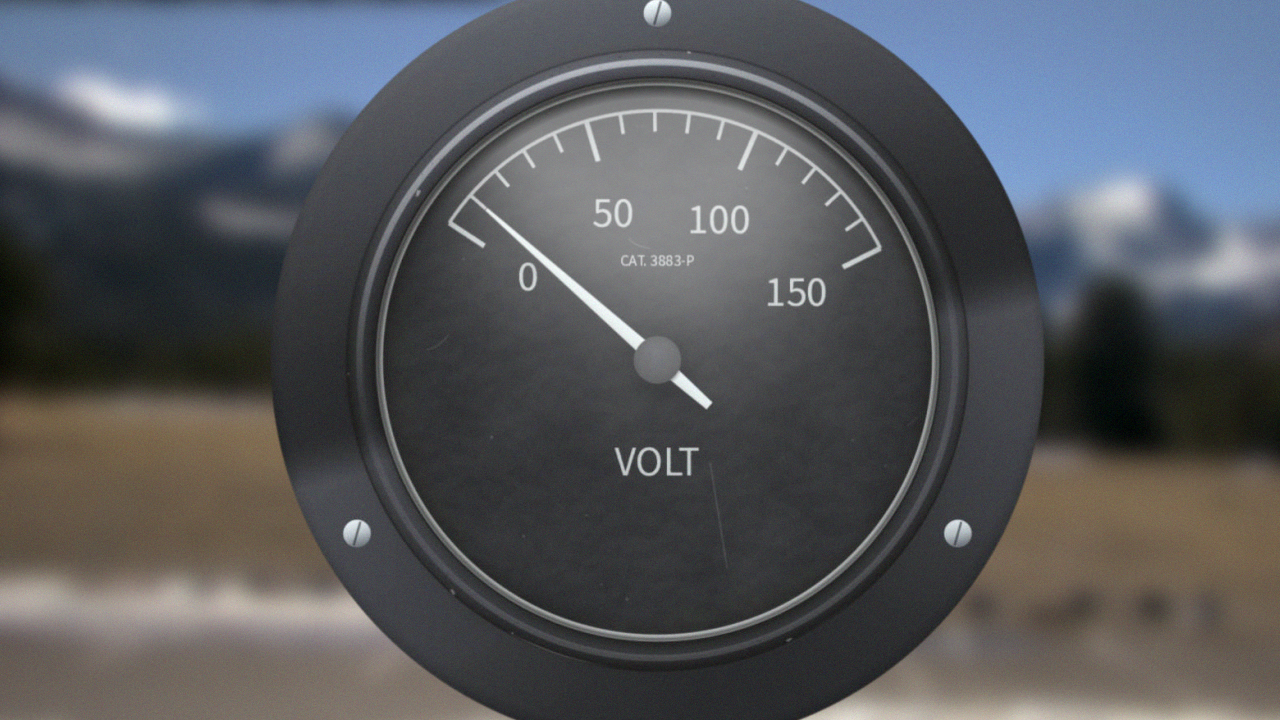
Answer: 10
